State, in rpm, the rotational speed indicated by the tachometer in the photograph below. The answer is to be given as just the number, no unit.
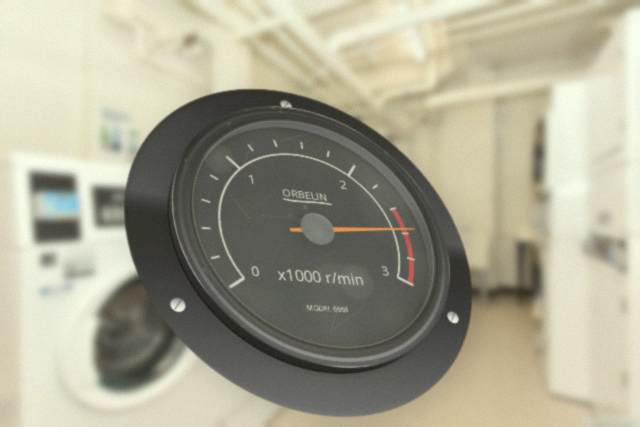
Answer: 2600
